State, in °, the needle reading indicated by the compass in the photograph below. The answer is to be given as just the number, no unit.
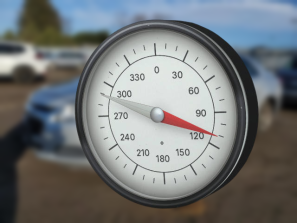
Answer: 110
